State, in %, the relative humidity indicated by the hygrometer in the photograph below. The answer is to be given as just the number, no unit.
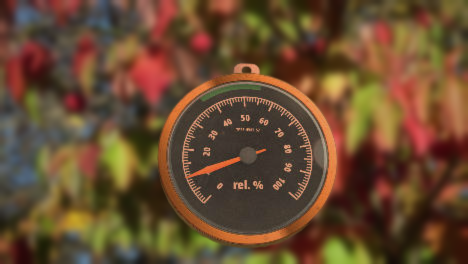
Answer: 10
